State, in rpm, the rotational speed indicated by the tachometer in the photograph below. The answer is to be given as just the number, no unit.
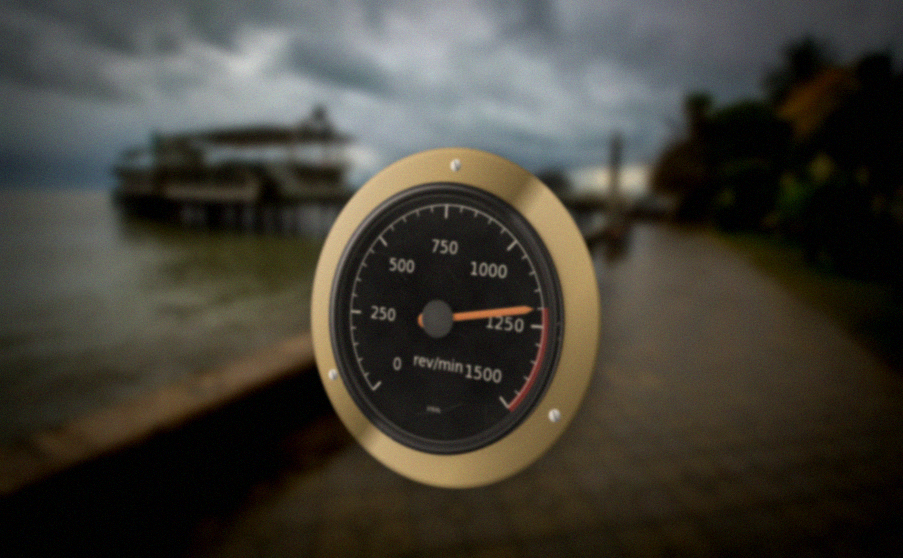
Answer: 1200
